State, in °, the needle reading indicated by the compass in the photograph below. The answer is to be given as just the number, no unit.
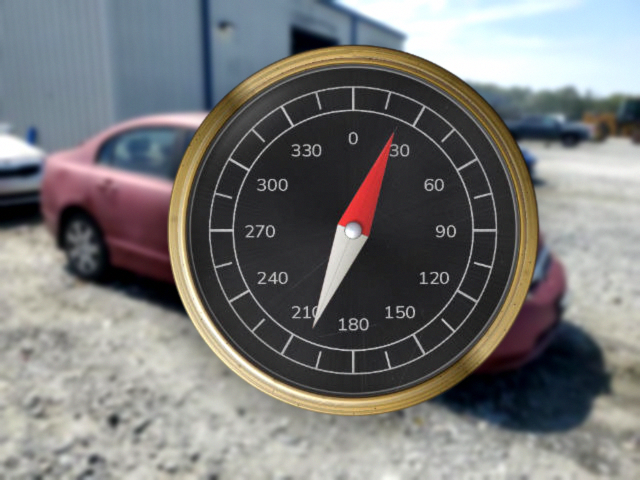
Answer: 22.5
